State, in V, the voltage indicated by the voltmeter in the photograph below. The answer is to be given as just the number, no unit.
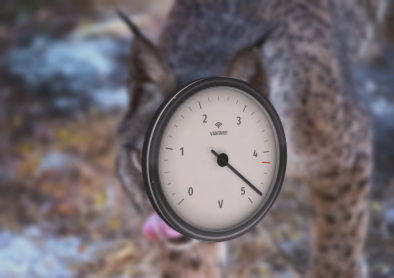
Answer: 4.8
